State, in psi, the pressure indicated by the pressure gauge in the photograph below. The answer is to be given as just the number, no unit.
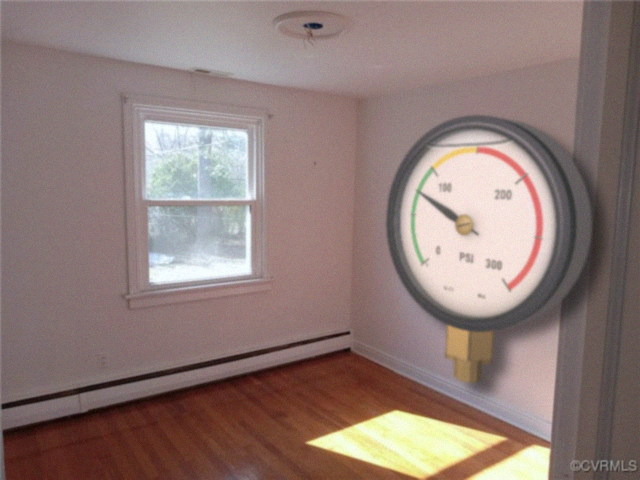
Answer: 75
